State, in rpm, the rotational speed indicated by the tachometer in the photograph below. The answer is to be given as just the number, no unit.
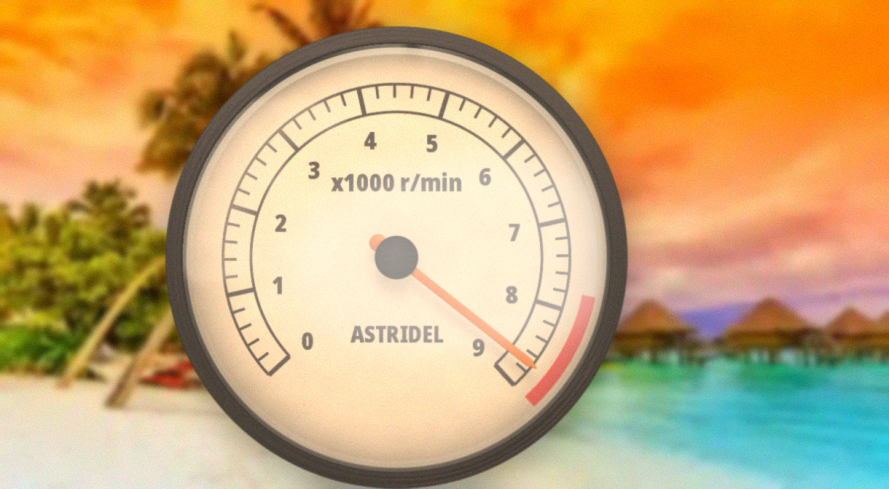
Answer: 8700
